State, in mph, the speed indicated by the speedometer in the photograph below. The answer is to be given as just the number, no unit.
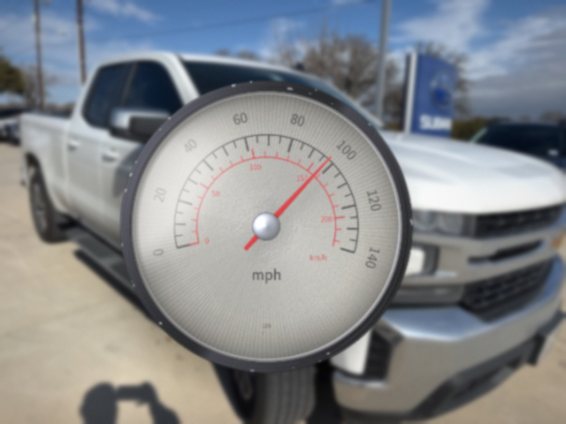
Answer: 97.5
